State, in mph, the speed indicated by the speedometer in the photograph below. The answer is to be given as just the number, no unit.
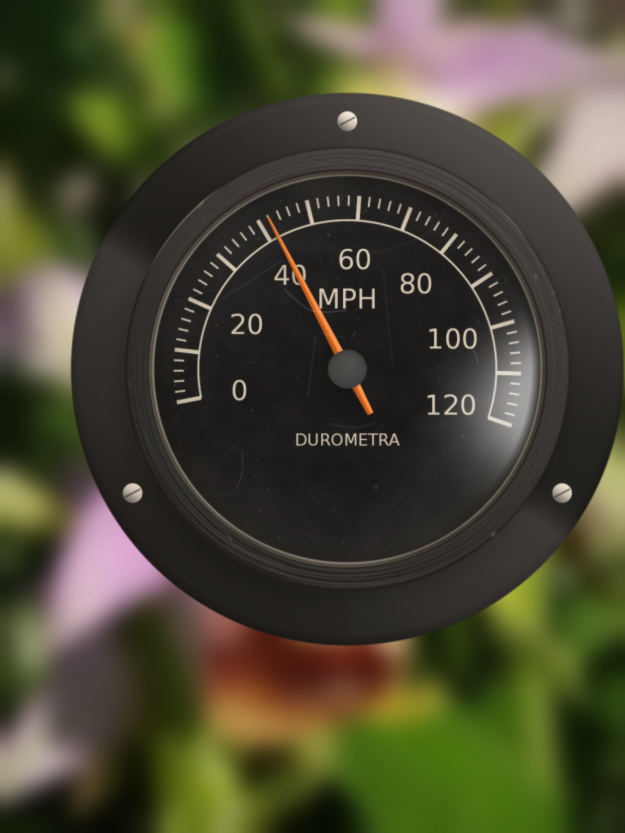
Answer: 42
